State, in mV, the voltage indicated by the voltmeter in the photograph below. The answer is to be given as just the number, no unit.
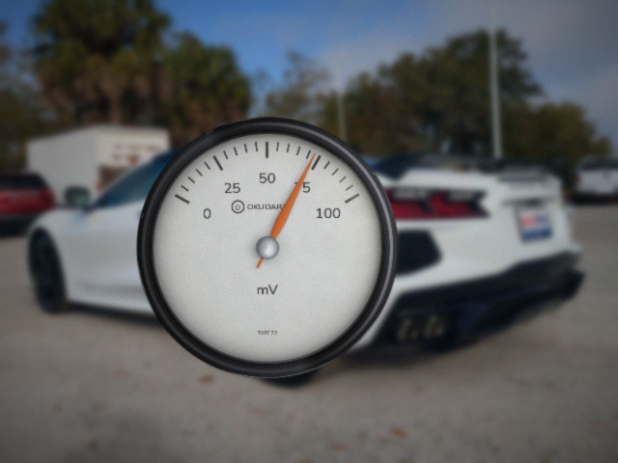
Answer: 72.5
